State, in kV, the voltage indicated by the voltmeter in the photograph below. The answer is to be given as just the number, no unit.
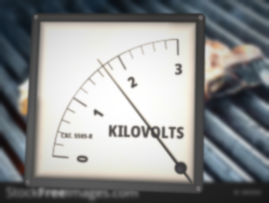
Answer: 1.7
